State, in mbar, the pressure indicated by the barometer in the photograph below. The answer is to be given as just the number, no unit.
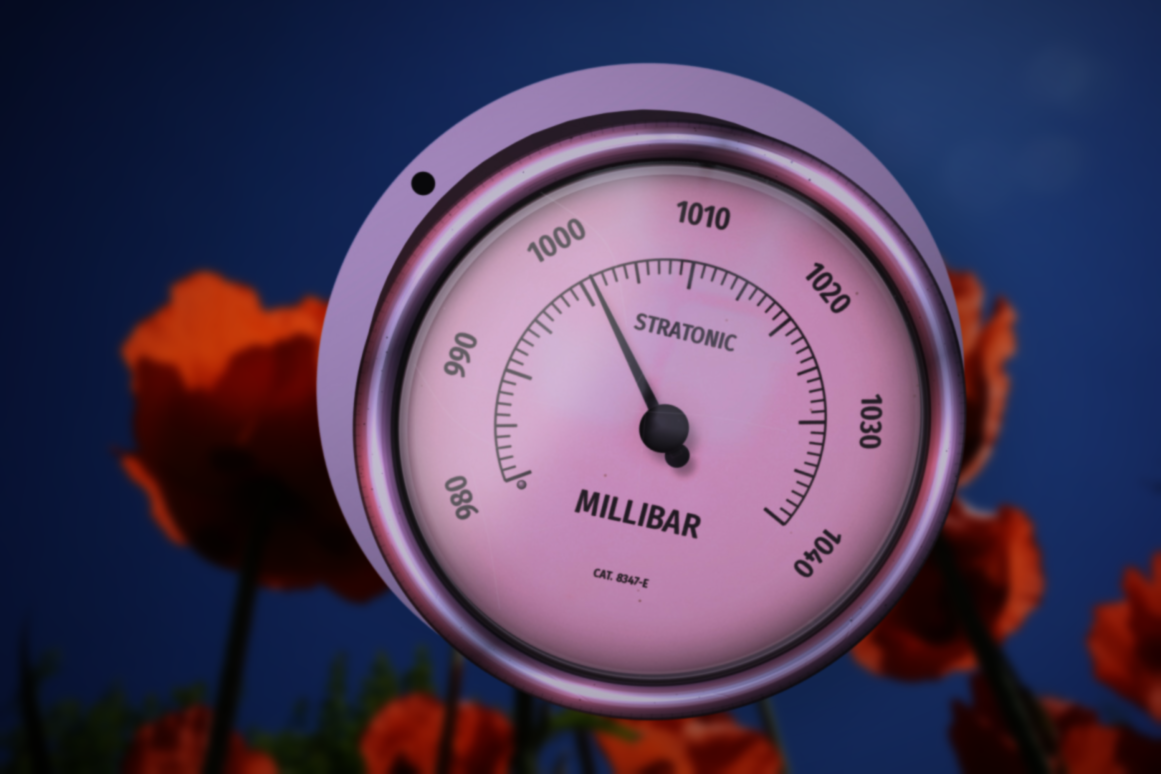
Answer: 1001
